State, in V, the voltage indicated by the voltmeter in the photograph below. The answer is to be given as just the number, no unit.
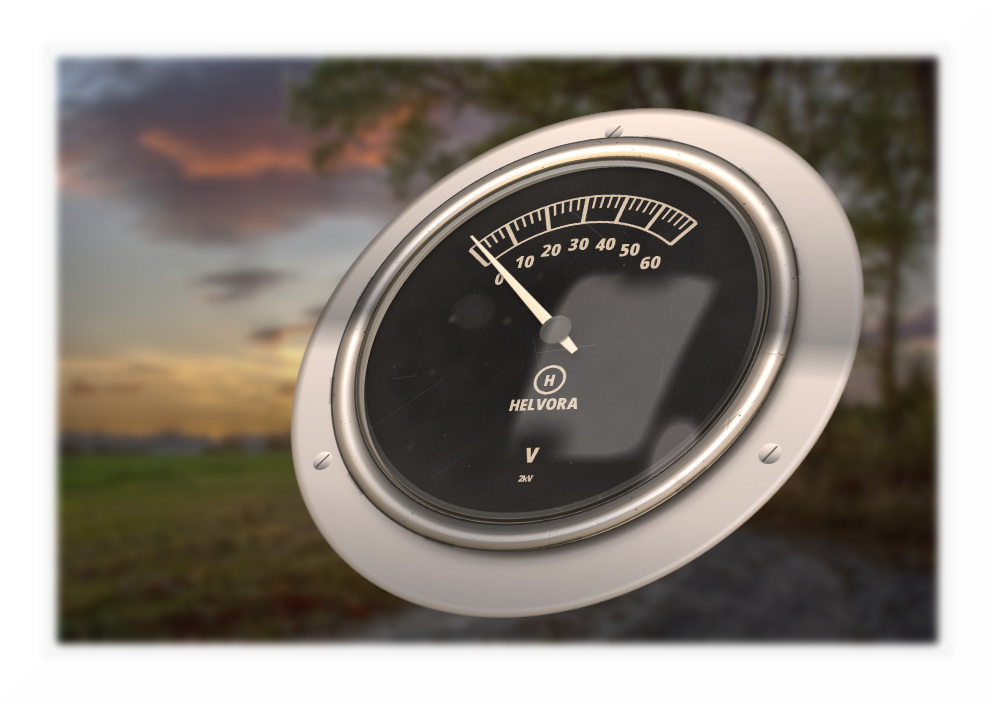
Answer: 2
